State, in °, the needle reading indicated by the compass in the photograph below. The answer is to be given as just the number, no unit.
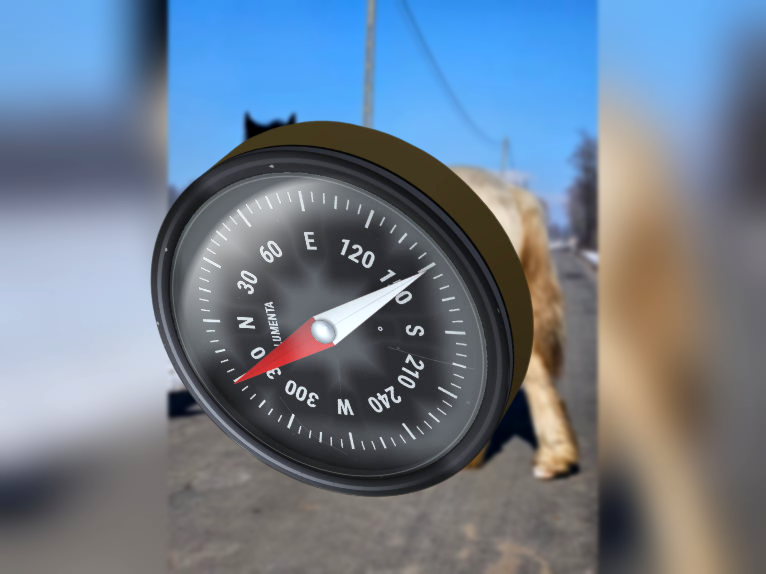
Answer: 330
